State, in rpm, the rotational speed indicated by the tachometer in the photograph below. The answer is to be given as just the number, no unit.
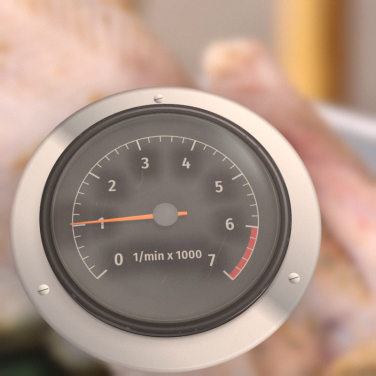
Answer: 1000
